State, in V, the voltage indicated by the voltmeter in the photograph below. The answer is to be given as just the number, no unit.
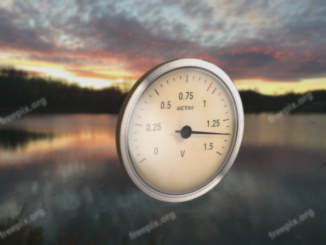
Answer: 1.35
